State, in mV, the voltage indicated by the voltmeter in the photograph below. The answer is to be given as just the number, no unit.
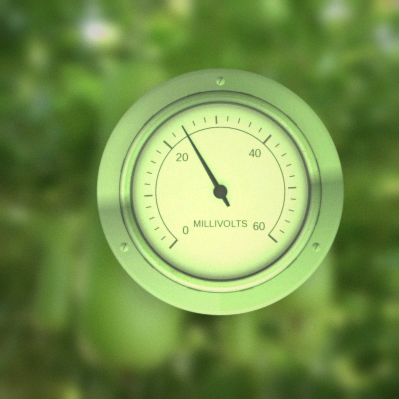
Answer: 24
